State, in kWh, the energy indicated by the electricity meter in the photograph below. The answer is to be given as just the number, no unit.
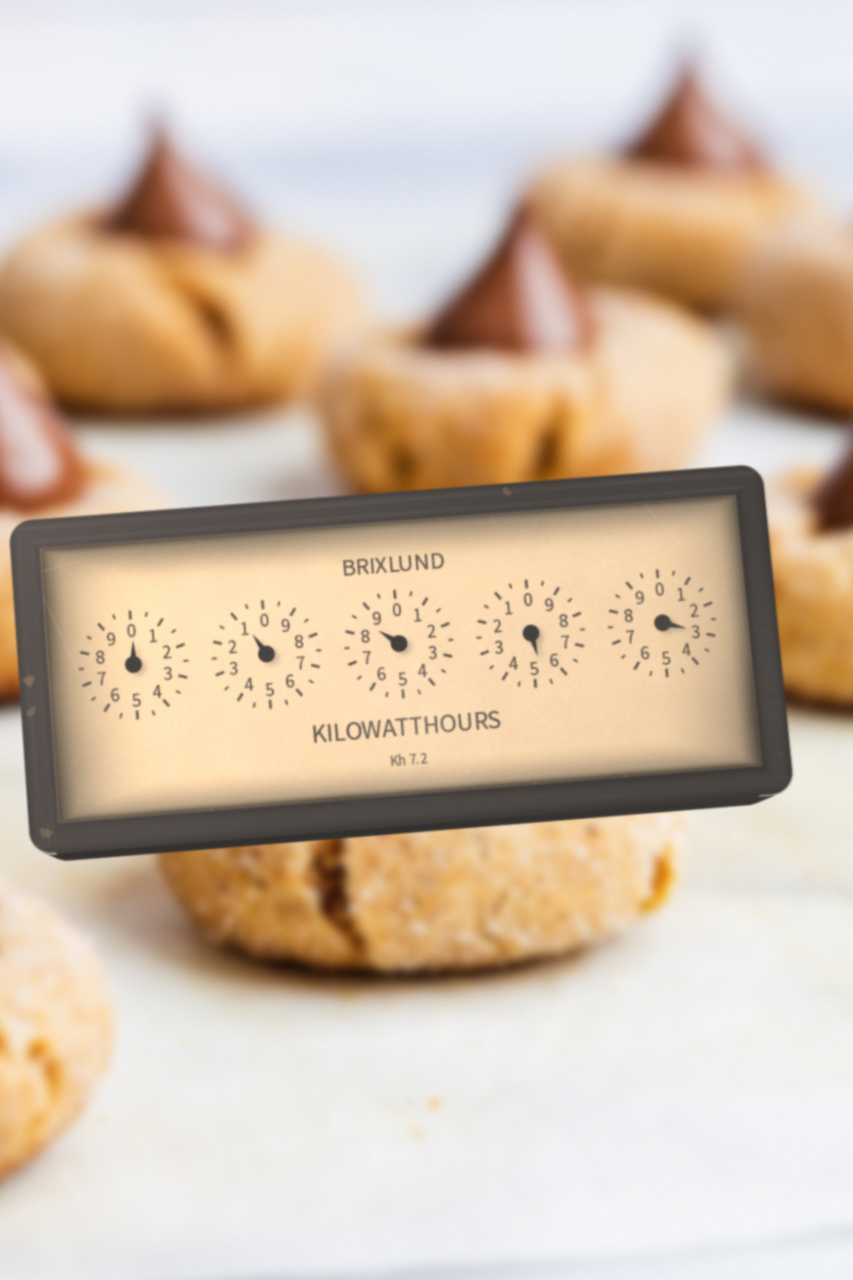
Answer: 853
